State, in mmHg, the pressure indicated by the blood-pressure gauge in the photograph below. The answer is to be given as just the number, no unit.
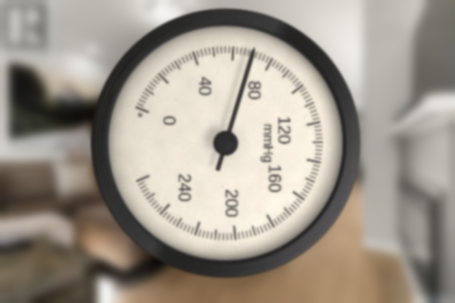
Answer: 70
